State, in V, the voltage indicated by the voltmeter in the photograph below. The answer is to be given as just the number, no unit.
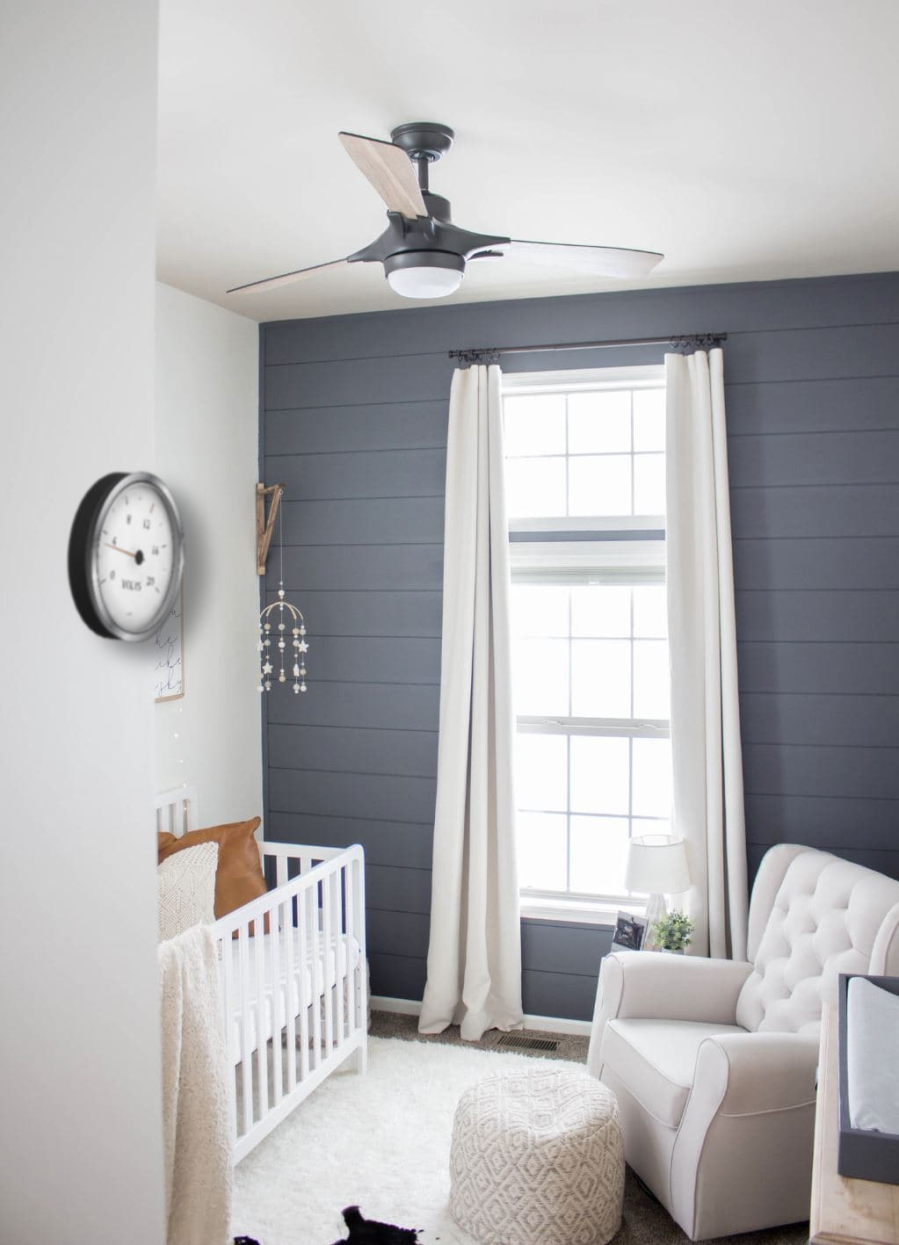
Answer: 3
